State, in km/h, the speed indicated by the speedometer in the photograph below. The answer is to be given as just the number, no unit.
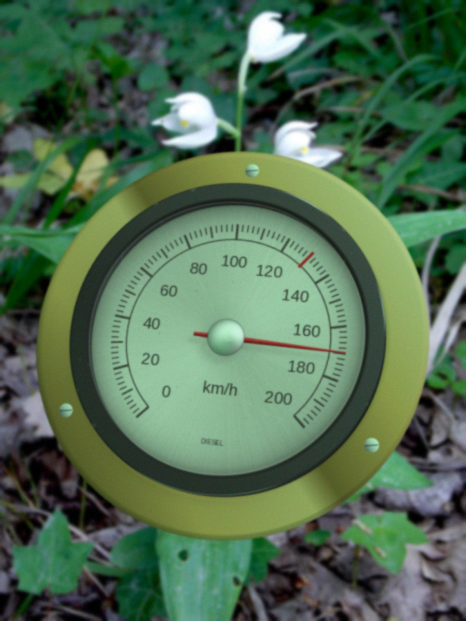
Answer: 170
